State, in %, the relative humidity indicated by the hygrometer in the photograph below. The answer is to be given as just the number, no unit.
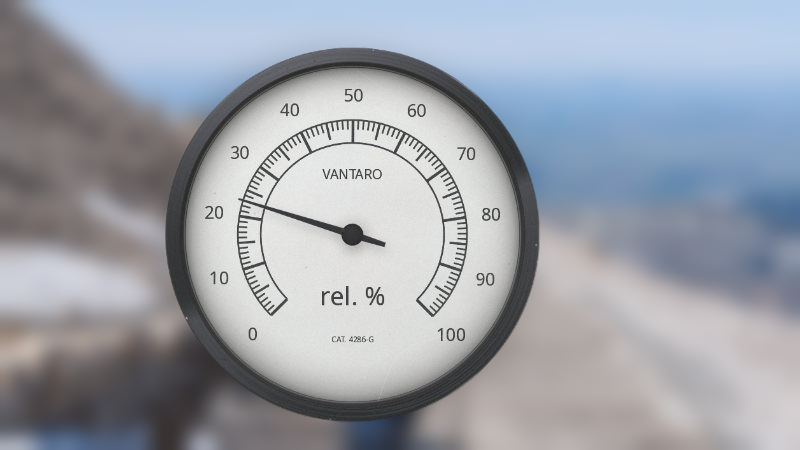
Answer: 23
